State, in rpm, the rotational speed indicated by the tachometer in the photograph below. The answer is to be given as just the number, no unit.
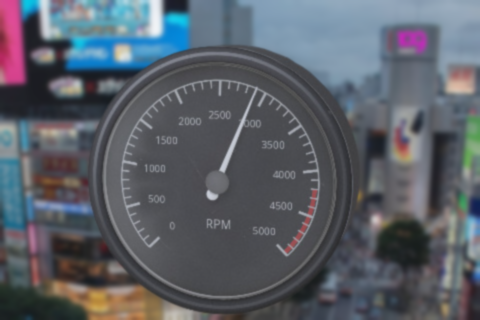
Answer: 2900
